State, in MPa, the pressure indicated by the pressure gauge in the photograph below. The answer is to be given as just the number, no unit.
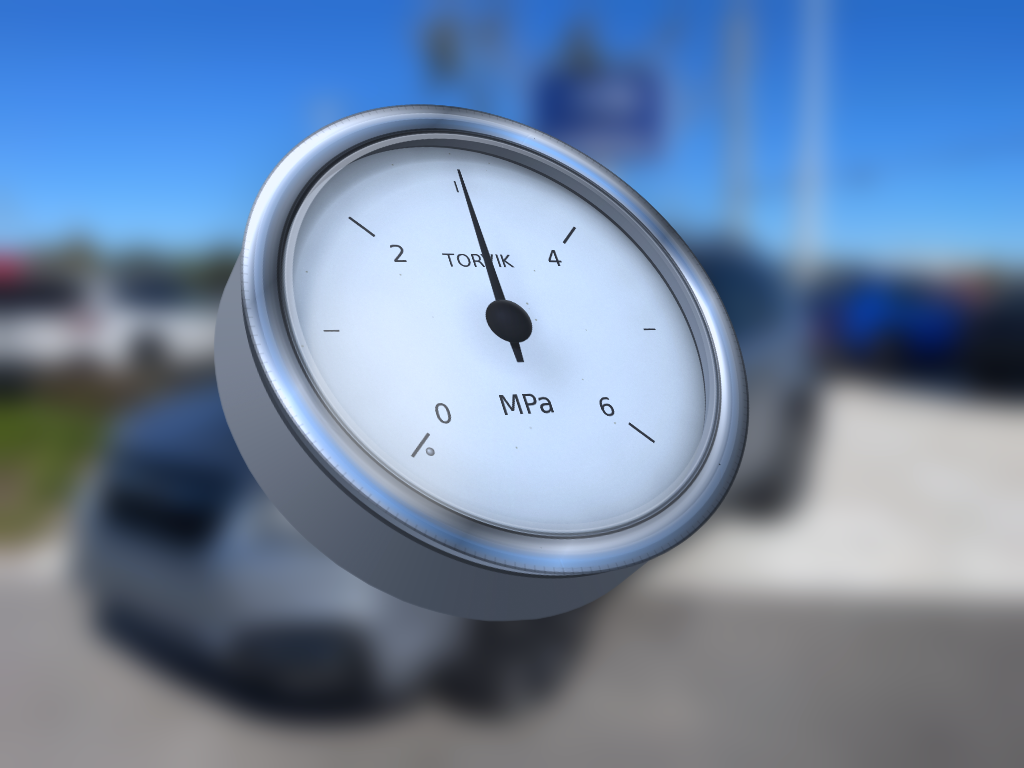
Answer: 3
